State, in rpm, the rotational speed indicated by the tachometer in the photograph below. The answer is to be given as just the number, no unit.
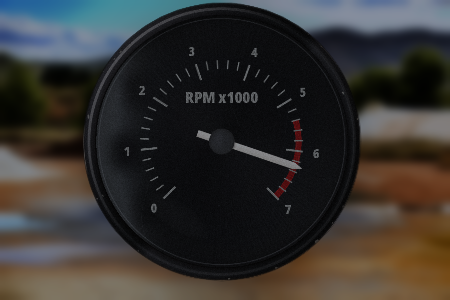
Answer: 6300
